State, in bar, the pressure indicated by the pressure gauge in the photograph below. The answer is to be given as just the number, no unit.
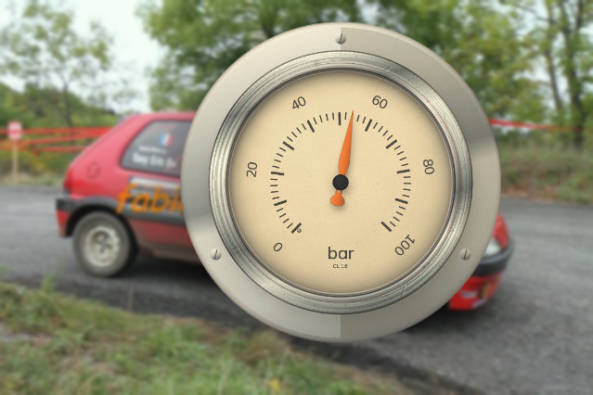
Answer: 54
